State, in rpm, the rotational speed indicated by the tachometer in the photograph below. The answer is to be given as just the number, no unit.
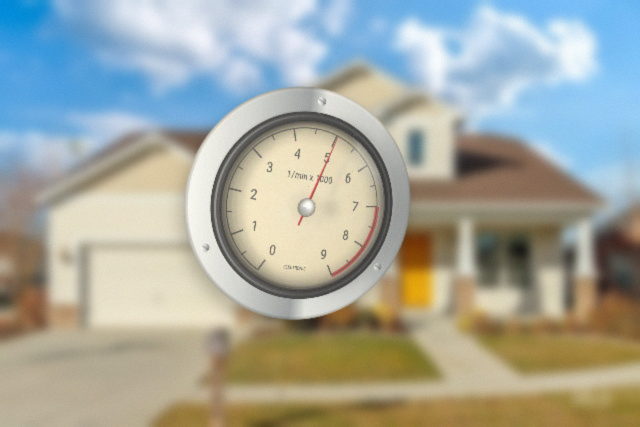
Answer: 5000
